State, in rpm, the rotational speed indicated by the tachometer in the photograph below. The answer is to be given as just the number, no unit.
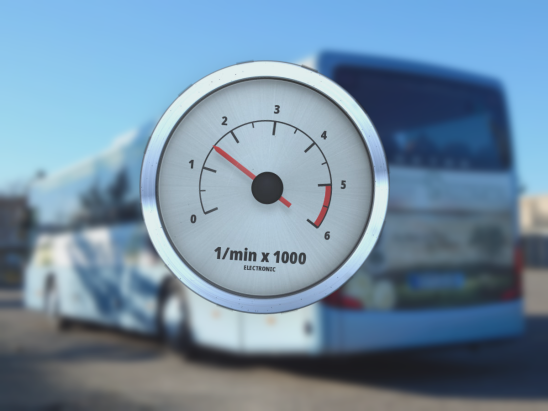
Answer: 1500
